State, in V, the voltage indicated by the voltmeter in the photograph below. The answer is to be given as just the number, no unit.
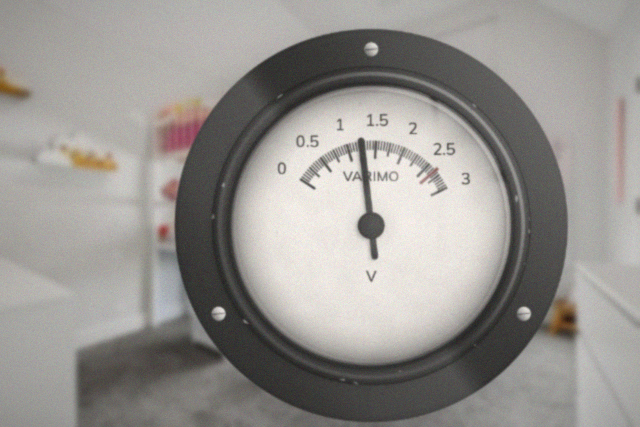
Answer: 1.25
